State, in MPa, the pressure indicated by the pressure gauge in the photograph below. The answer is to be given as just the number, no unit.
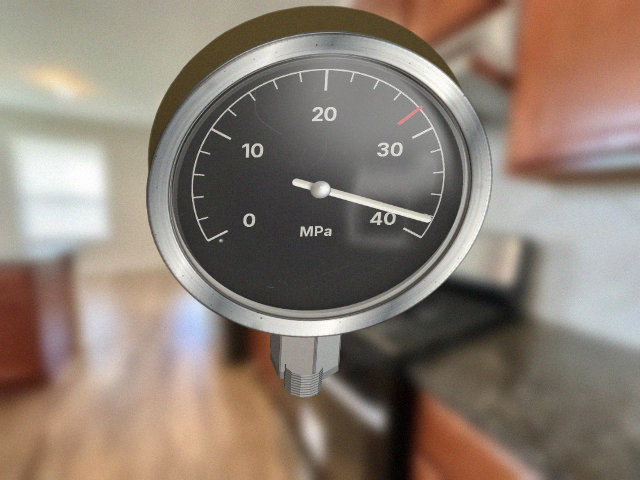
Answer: 38
